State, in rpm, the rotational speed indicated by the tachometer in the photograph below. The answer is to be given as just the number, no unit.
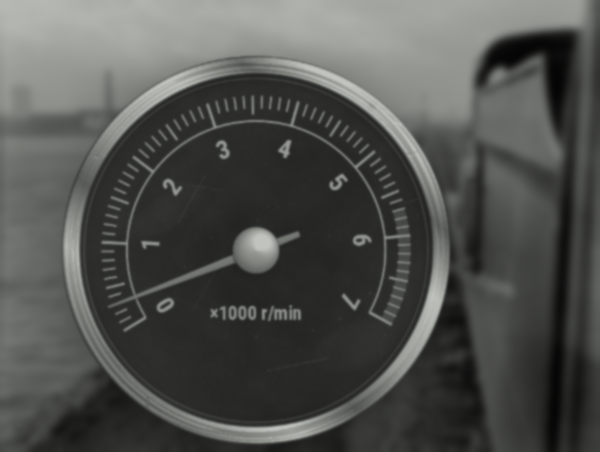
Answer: 300
